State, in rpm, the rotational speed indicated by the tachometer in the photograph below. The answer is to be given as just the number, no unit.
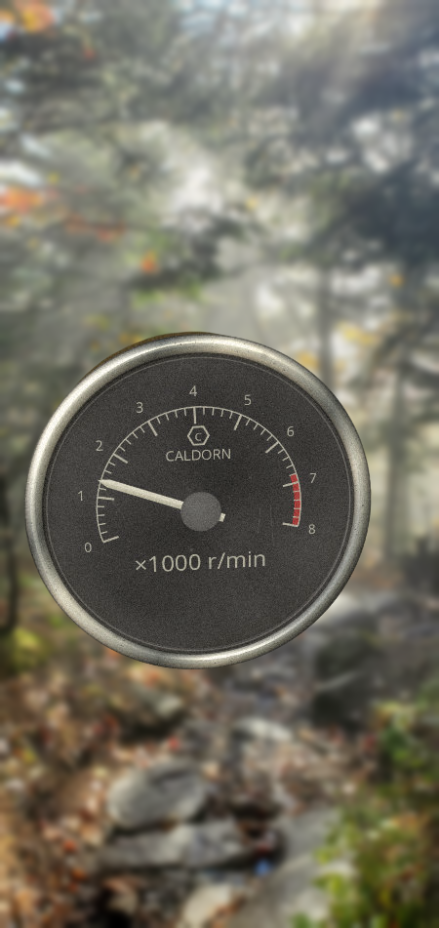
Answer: 1400
